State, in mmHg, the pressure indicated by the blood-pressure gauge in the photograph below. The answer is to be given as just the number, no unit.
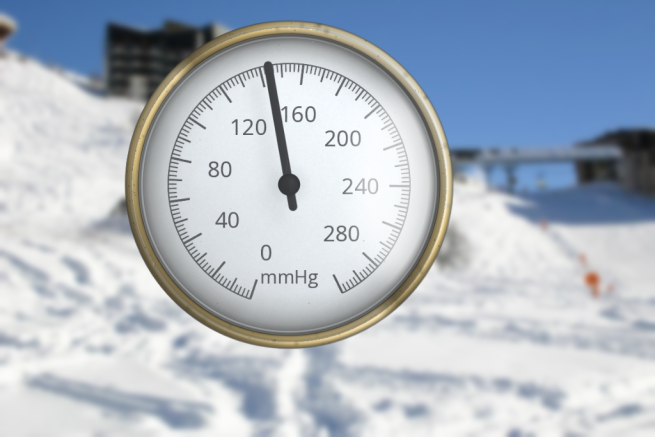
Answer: 144
